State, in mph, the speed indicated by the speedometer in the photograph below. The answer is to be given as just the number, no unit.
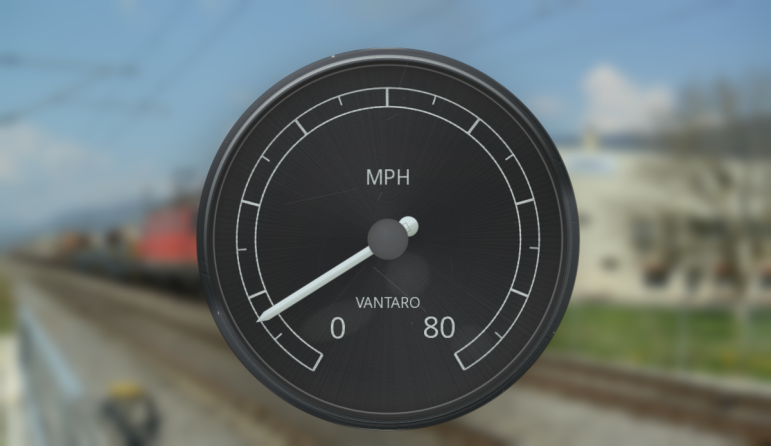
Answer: 7.5
